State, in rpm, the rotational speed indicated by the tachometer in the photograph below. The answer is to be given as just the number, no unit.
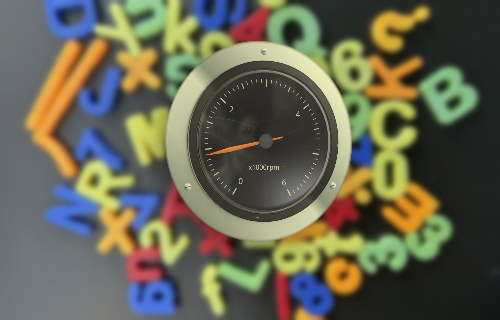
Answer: 900
